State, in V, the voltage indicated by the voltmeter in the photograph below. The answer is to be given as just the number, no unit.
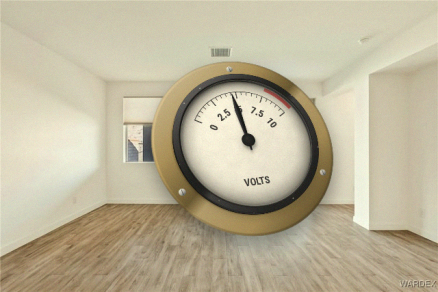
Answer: 4.5
